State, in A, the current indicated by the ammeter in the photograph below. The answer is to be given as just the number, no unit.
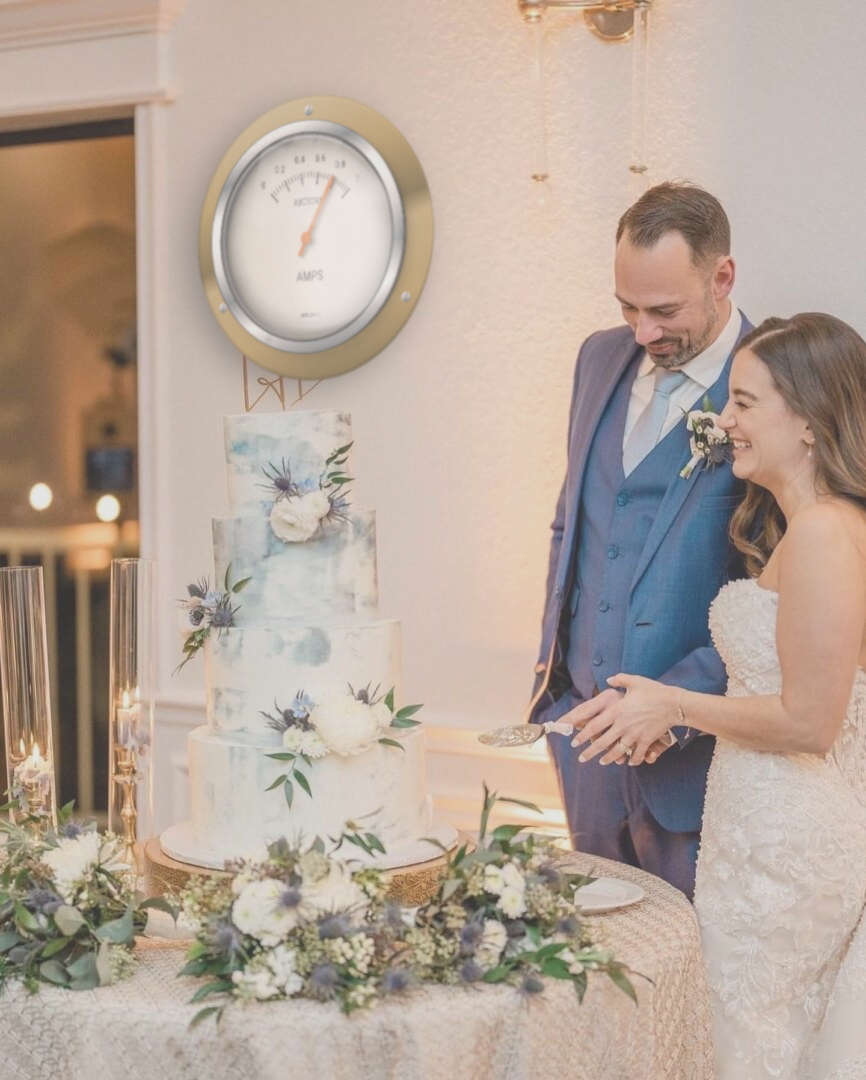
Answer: 0.8
